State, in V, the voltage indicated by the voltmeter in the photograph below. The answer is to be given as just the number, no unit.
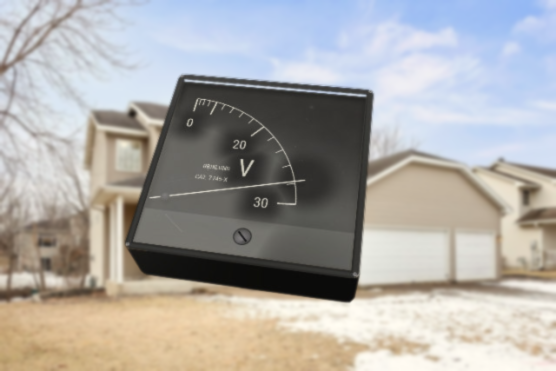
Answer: 28
